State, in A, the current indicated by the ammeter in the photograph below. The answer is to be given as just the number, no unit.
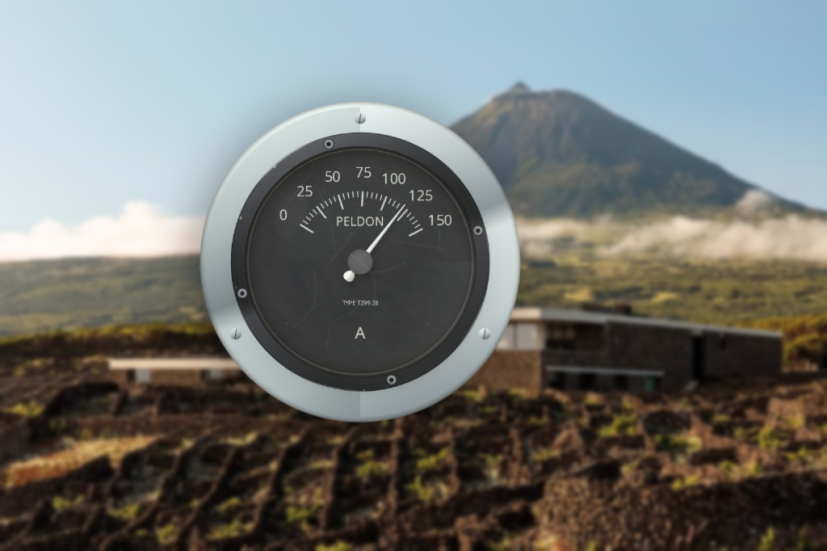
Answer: 120
